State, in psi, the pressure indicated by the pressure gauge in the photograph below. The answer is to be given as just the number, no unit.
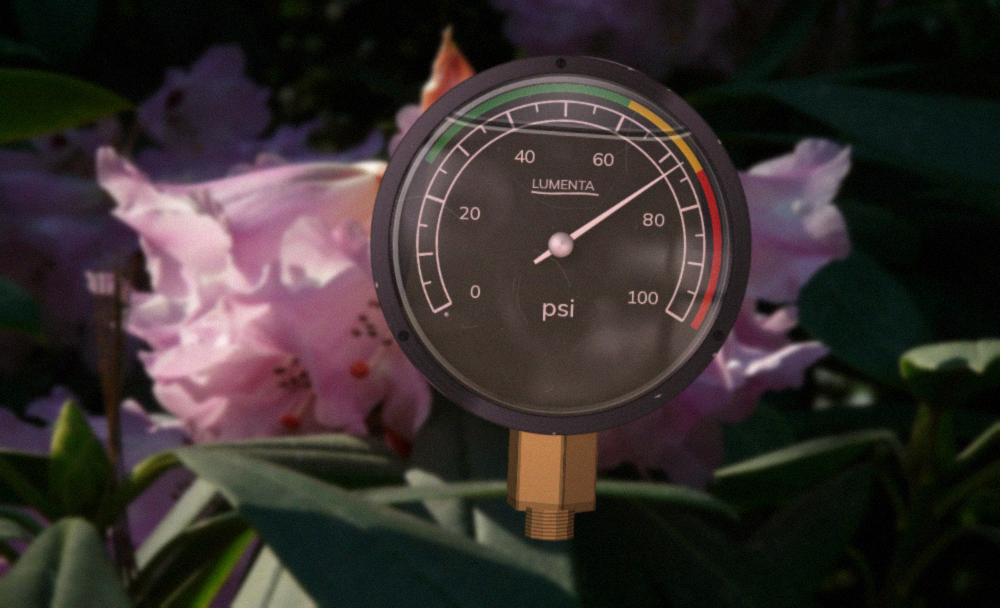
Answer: 72.5
